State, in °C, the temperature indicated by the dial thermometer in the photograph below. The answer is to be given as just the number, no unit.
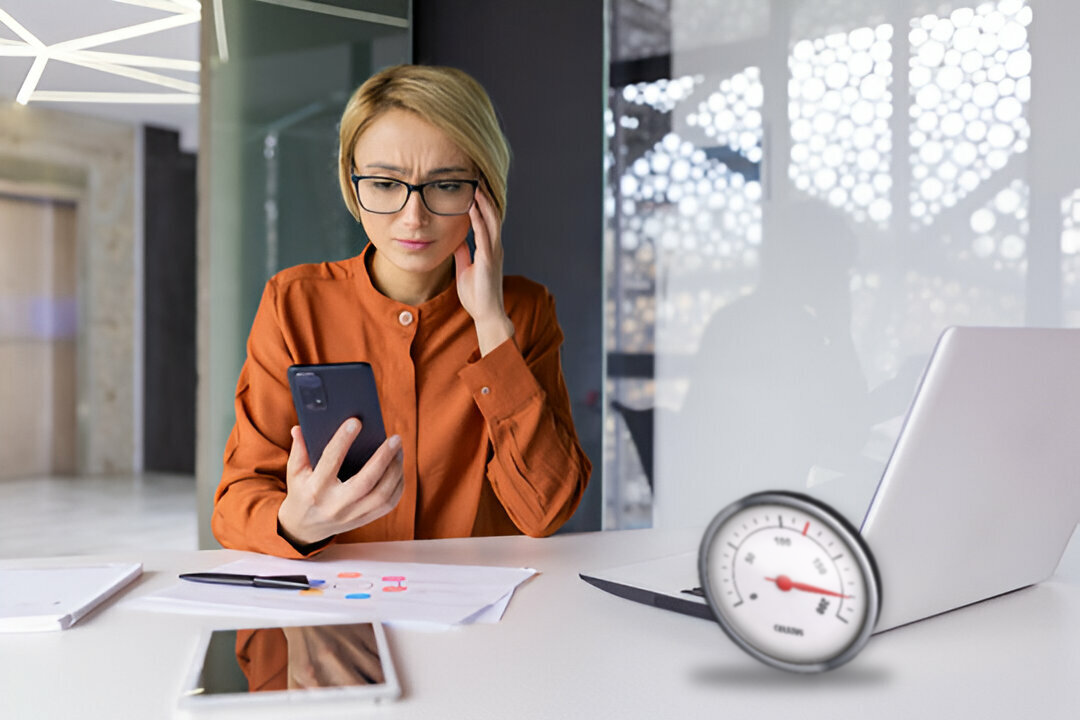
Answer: 180
